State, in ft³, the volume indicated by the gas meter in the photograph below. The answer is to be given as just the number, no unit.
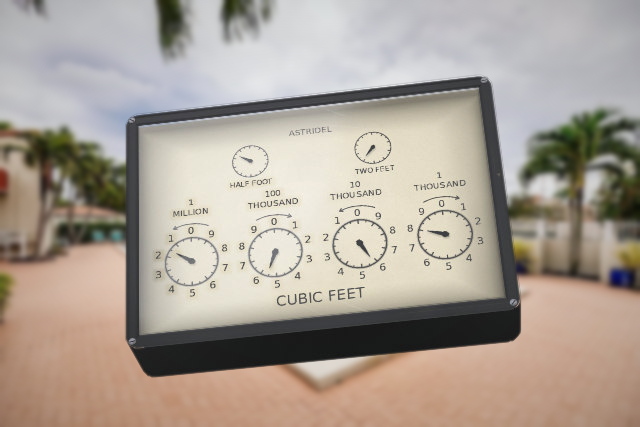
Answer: 155800
